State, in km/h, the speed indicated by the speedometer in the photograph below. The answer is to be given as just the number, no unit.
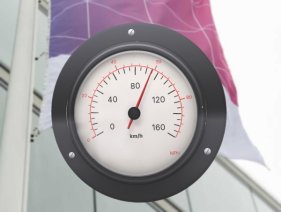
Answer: 95
